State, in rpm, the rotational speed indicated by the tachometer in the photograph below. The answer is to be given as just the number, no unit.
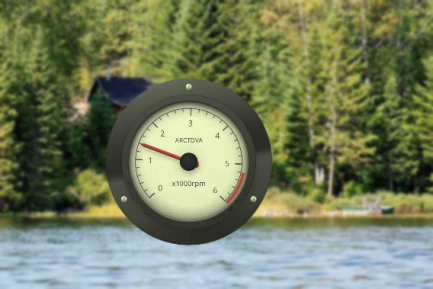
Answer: 1400
